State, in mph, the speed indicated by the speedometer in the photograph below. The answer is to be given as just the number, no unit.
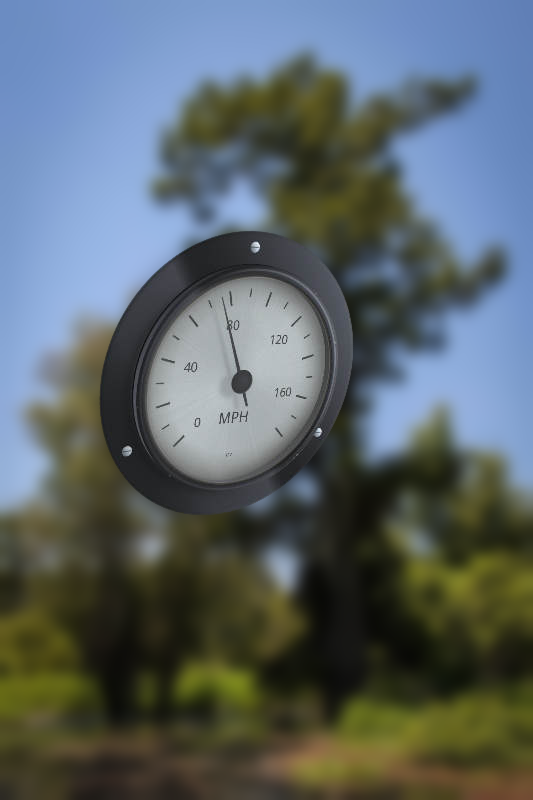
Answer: 75
